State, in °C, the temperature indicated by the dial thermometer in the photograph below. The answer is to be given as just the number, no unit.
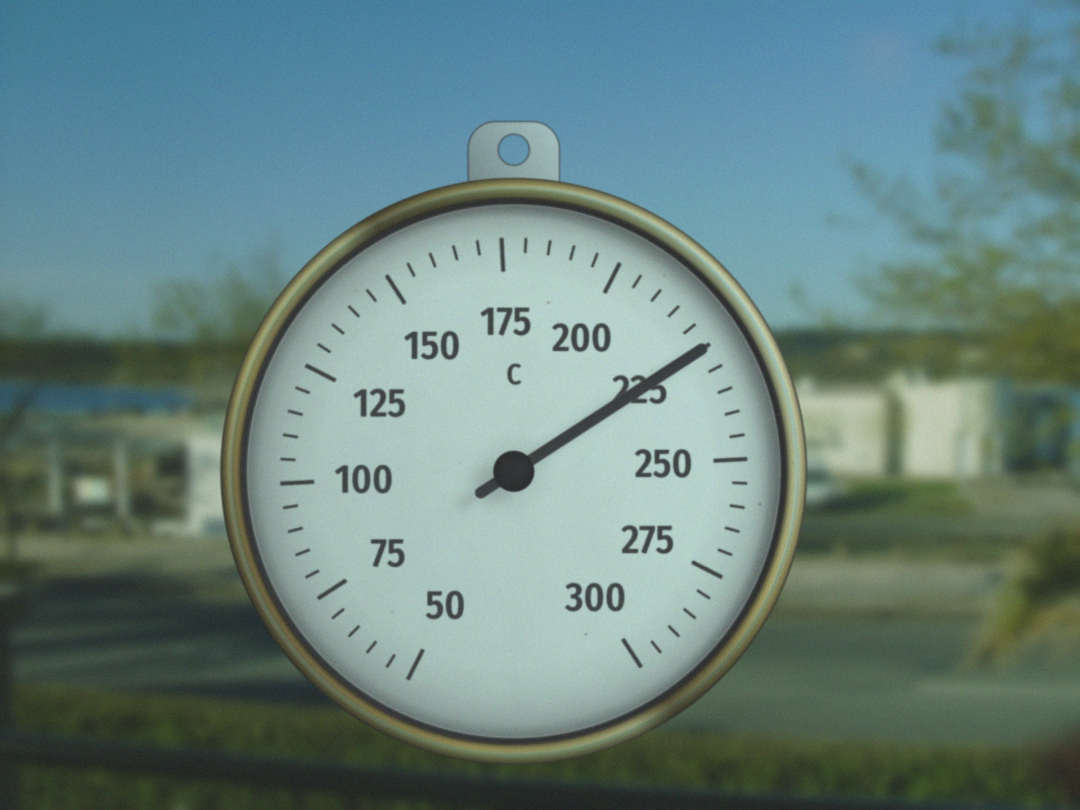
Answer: 225
